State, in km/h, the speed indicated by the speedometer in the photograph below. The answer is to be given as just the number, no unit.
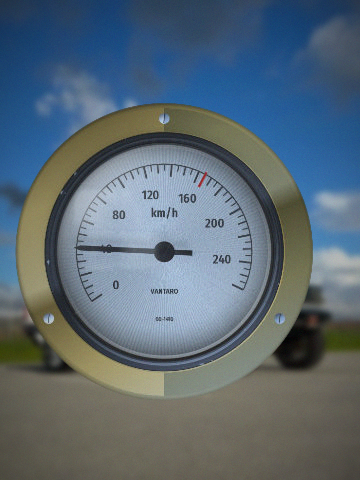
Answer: 40
